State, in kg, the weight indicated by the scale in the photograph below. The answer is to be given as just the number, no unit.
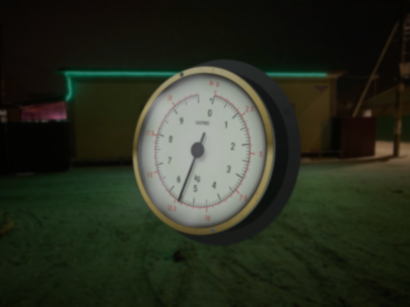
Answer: 5.5
